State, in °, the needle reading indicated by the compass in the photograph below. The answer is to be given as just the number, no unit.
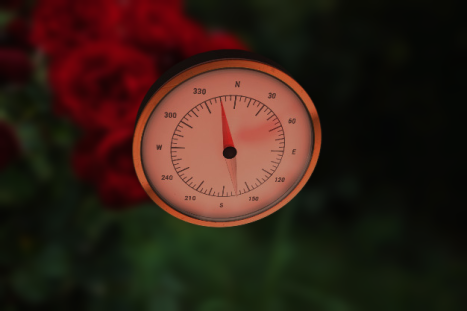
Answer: 345
